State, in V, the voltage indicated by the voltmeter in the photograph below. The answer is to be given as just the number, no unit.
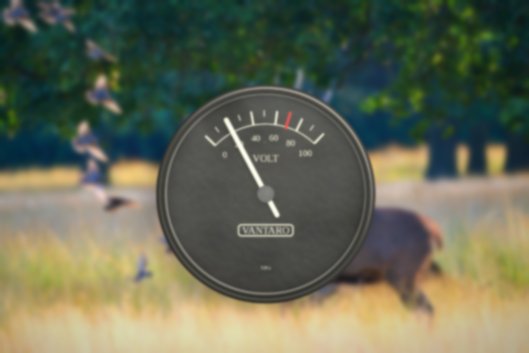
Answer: 20
